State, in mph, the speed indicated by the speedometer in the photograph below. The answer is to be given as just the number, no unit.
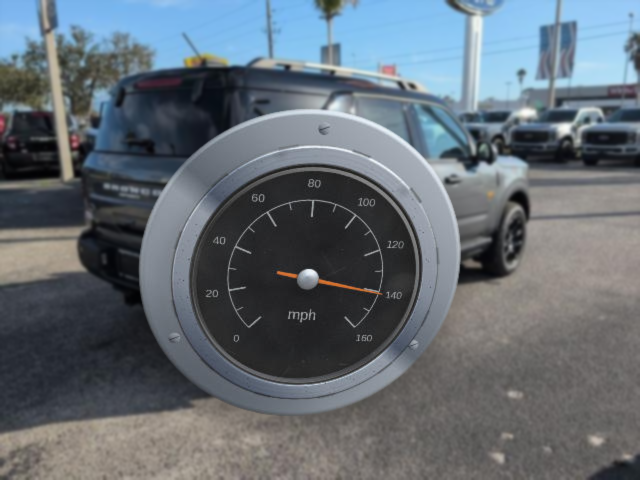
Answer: 140
